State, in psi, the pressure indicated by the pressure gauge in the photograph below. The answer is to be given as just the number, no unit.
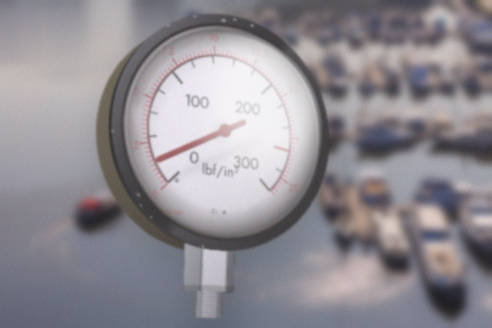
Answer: 20
